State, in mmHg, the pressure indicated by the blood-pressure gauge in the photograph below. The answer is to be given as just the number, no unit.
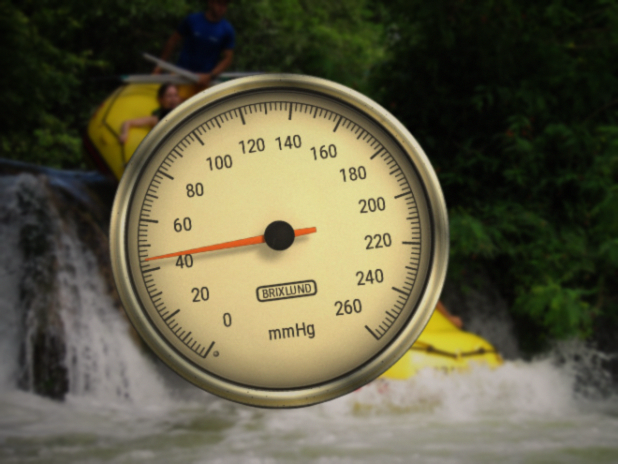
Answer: 44
